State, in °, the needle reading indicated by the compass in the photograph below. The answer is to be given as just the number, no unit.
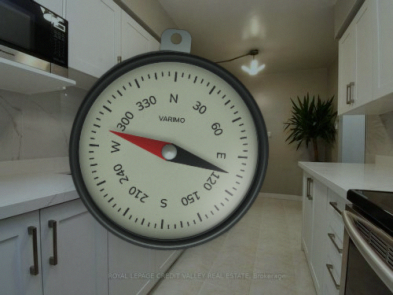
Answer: 285
